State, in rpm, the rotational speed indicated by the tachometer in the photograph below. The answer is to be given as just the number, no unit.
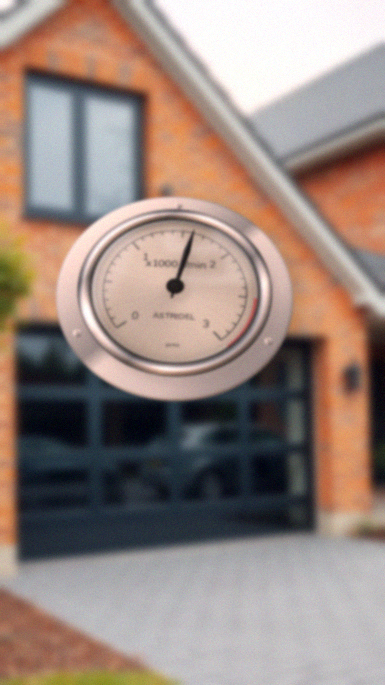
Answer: 1600
